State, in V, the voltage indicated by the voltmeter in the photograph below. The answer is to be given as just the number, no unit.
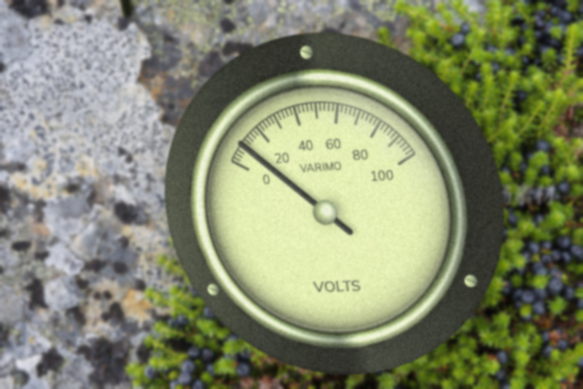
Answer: 10
